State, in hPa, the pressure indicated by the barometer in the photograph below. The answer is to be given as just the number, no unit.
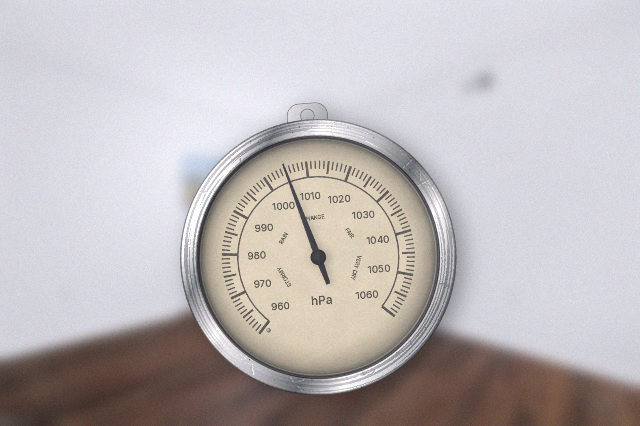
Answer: 1005
